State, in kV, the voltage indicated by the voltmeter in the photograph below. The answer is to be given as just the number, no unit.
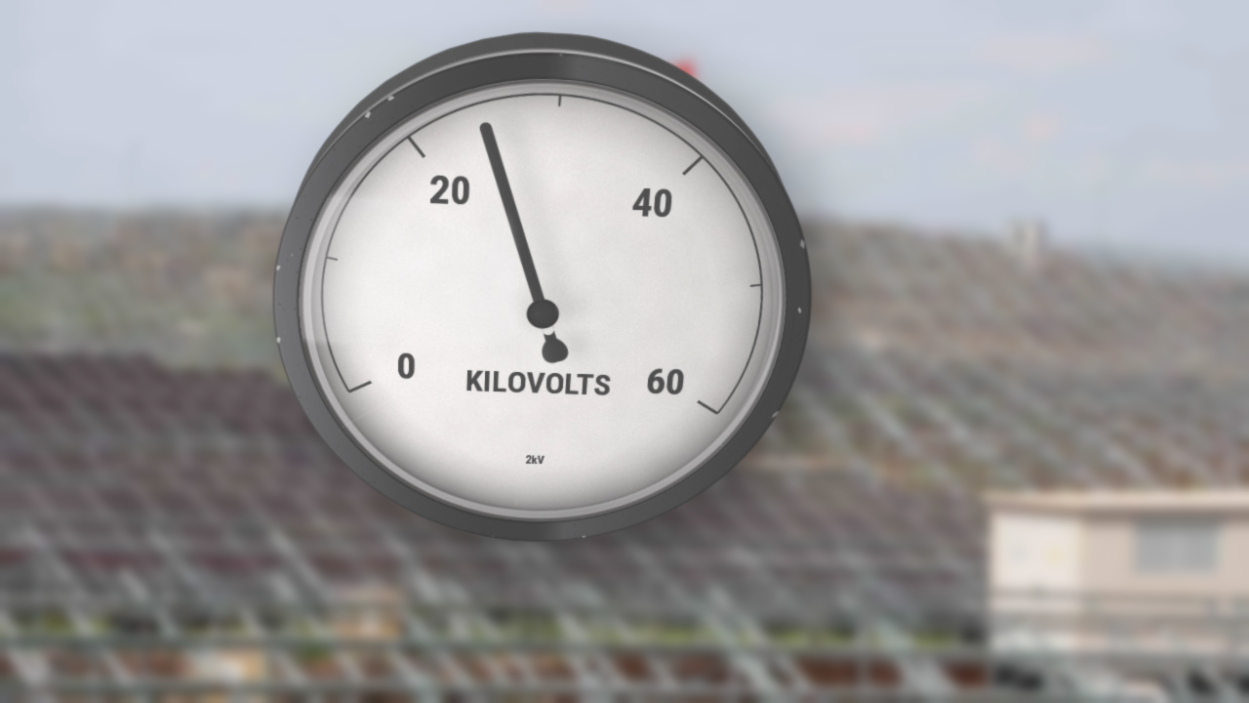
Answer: 25
